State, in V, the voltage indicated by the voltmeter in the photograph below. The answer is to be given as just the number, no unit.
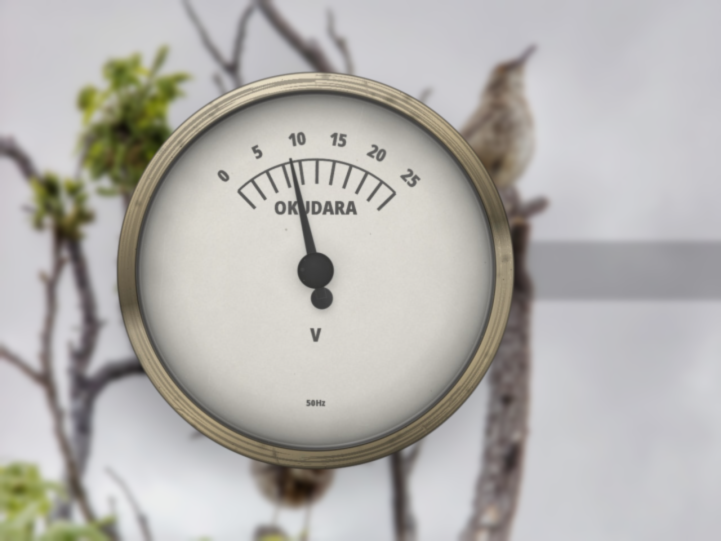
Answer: 8.75
